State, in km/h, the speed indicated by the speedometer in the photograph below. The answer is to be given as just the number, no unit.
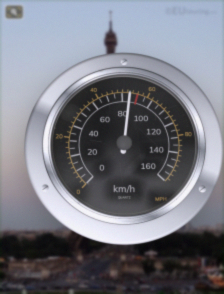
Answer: 85
